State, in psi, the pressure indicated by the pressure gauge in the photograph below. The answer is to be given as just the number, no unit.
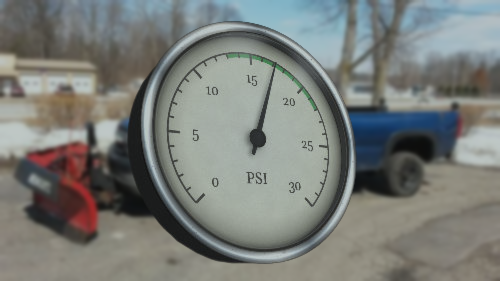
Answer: 17
